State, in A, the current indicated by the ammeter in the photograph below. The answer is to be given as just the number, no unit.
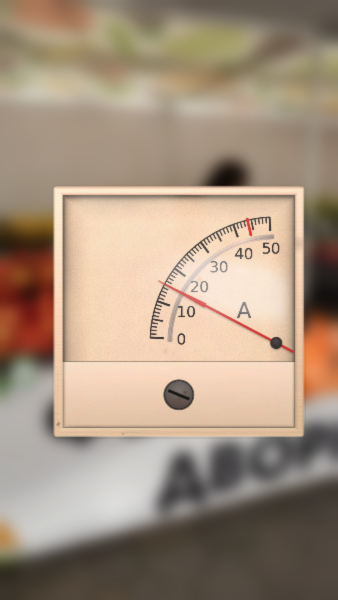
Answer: 15
